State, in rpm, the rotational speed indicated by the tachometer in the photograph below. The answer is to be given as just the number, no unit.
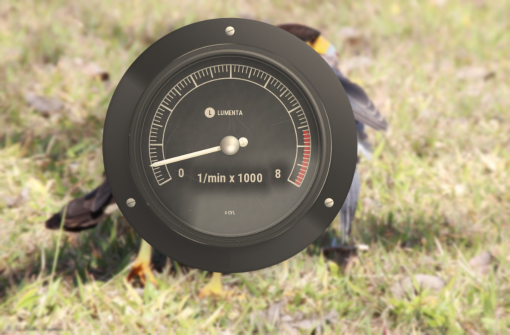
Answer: 500
